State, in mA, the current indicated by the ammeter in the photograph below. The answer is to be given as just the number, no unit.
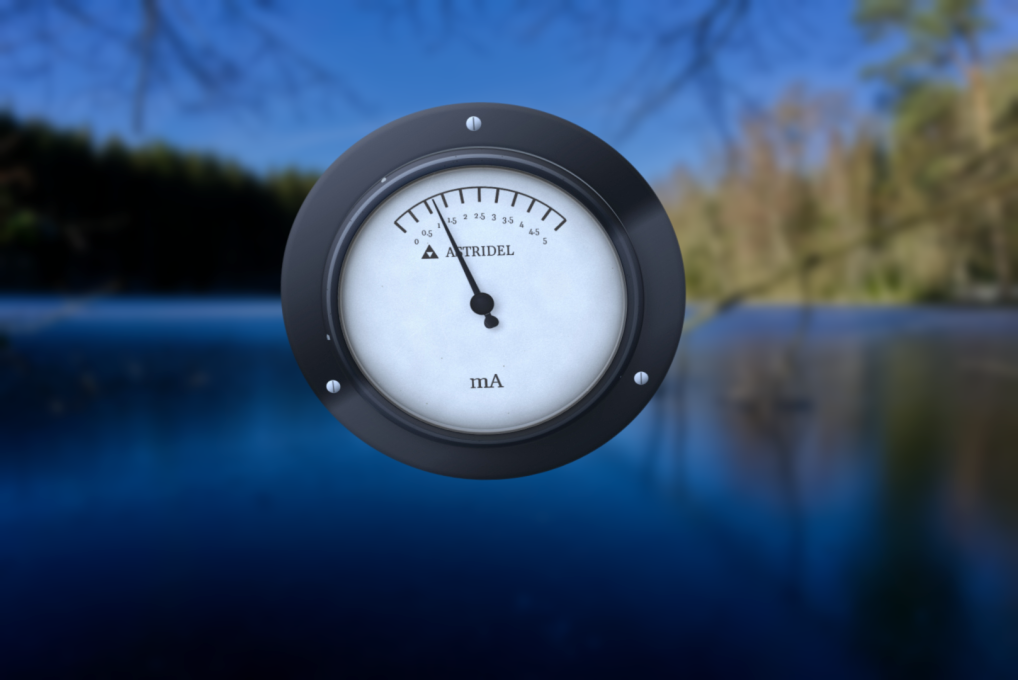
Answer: 1.25
